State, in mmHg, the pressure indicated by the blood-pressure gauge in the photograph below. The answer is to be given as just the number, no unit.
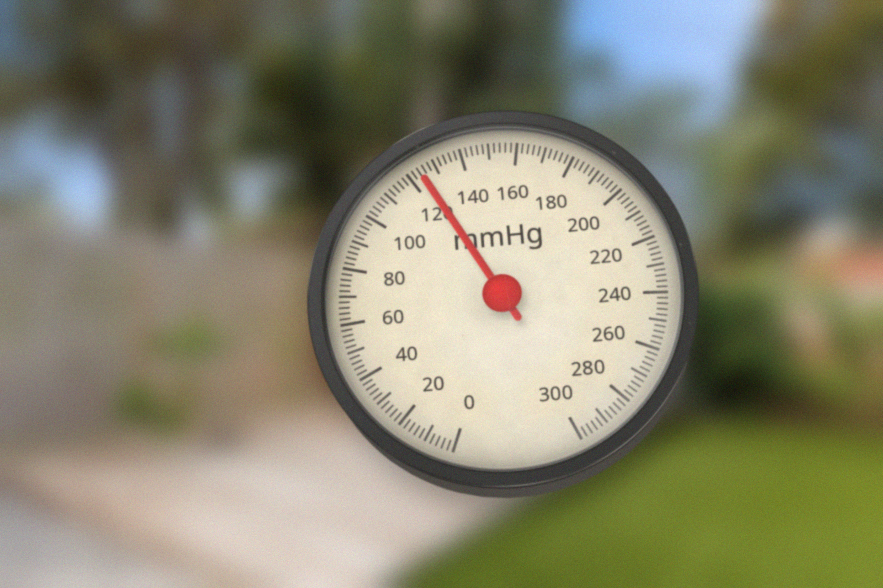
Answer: 124
